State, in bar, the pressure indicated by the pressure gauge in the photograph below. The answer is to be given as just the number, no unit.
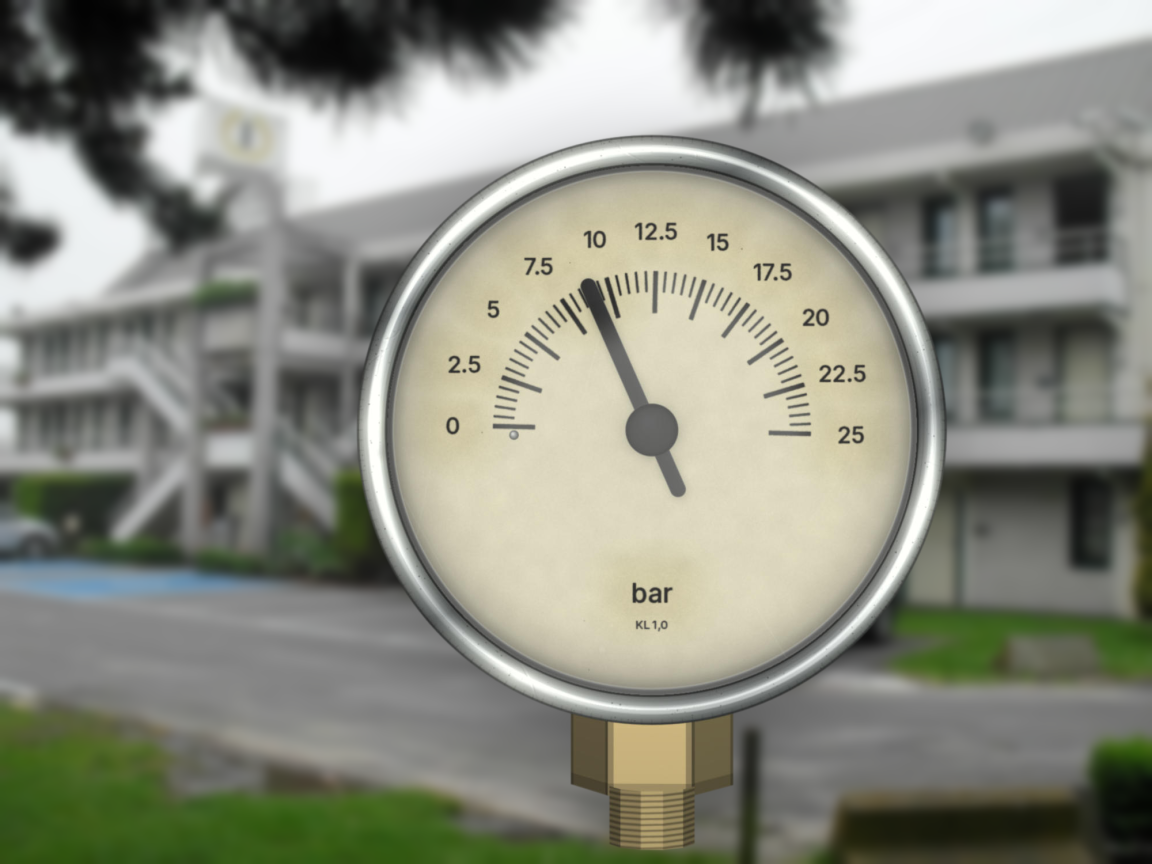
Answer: 9
